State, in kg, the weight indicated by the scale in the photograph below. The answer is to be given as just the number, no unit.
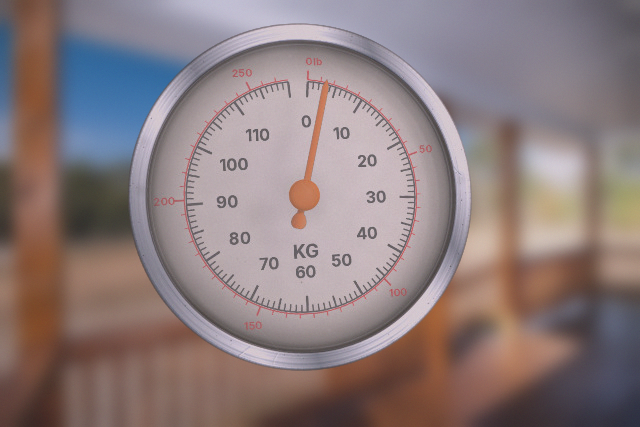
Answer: 3
